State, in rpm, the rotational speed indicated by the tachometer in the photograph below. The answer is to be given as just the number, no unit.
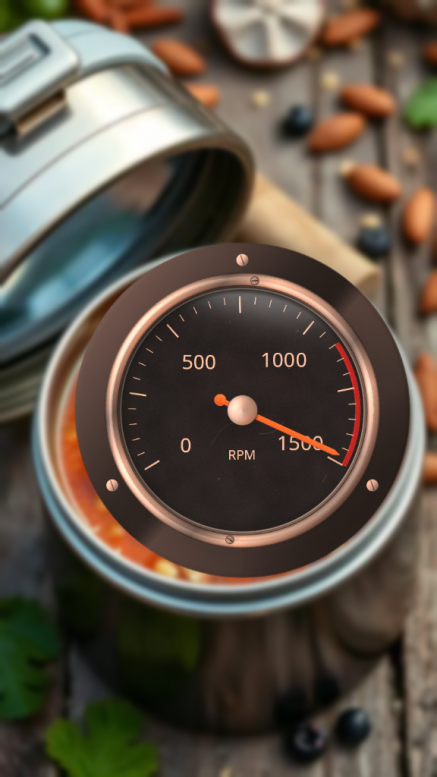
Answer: 1475
